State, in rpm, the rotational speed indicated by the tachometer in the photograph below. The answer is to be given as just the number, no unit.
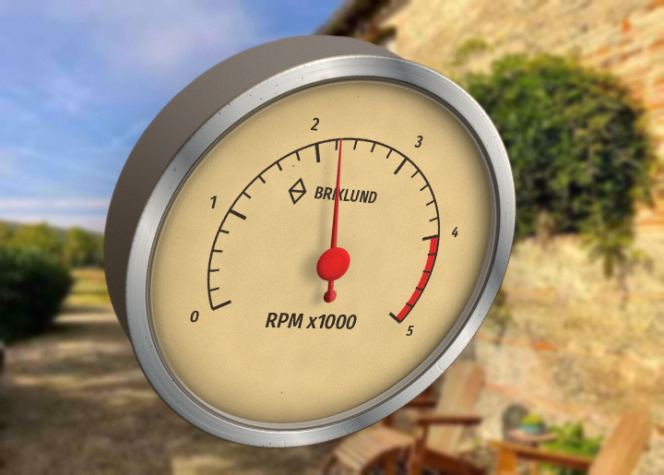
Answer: 2200
